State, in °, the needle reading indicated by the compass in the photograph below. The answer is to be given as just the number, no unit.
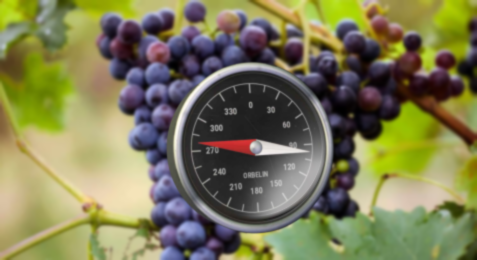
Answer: 277.5
